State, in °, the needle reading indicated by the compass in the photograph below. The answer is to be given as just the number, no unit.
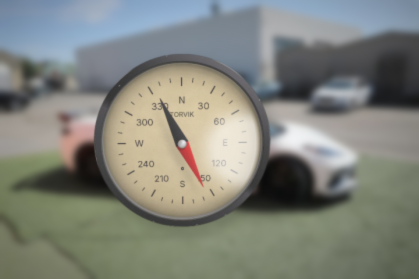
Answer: 155
